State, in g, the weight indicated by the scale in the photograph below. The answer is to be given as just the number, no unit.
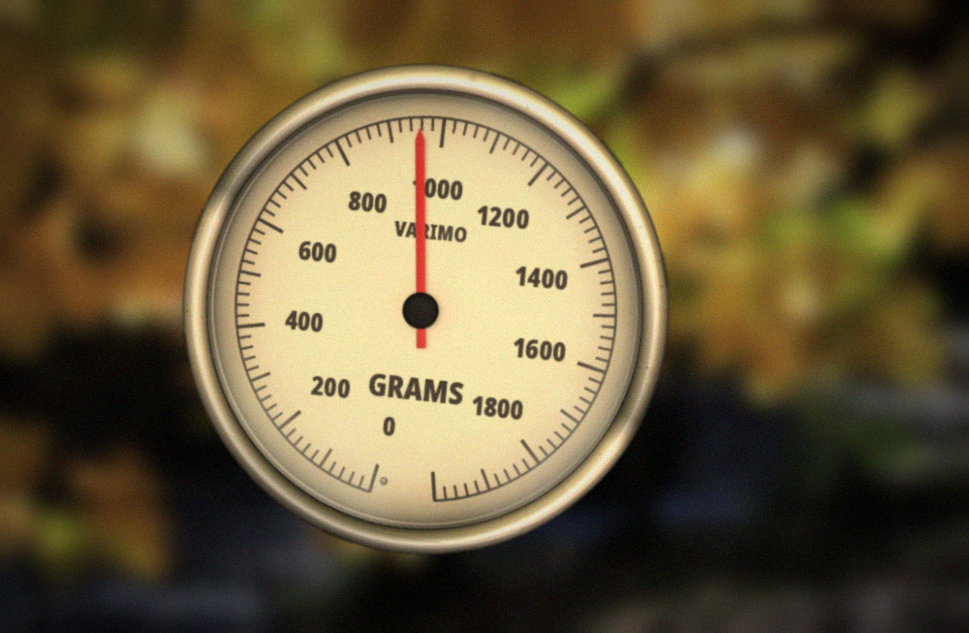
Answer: 960
